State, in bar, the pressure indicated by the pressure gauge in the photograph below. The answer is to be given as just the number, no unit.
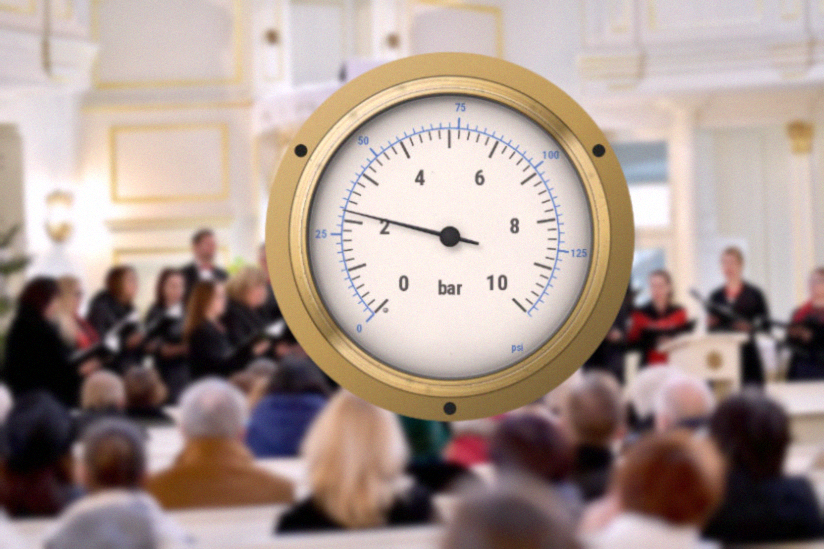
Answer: 2.2
